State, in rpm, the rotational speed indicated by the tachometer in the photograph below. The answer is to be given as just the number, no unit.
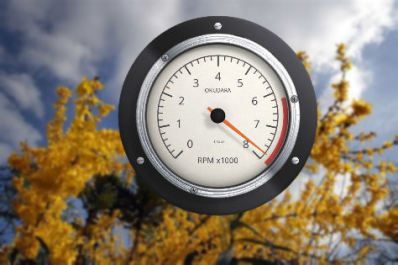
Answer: 7800
